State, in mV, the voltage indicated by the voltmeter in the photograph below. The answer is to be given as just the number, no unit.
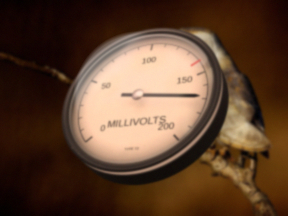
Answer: 170
